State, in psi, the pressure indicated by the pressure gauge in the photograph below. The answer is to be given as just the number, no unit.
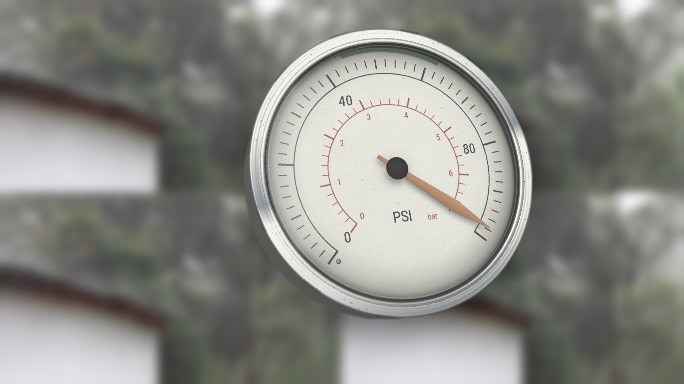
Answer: 98
